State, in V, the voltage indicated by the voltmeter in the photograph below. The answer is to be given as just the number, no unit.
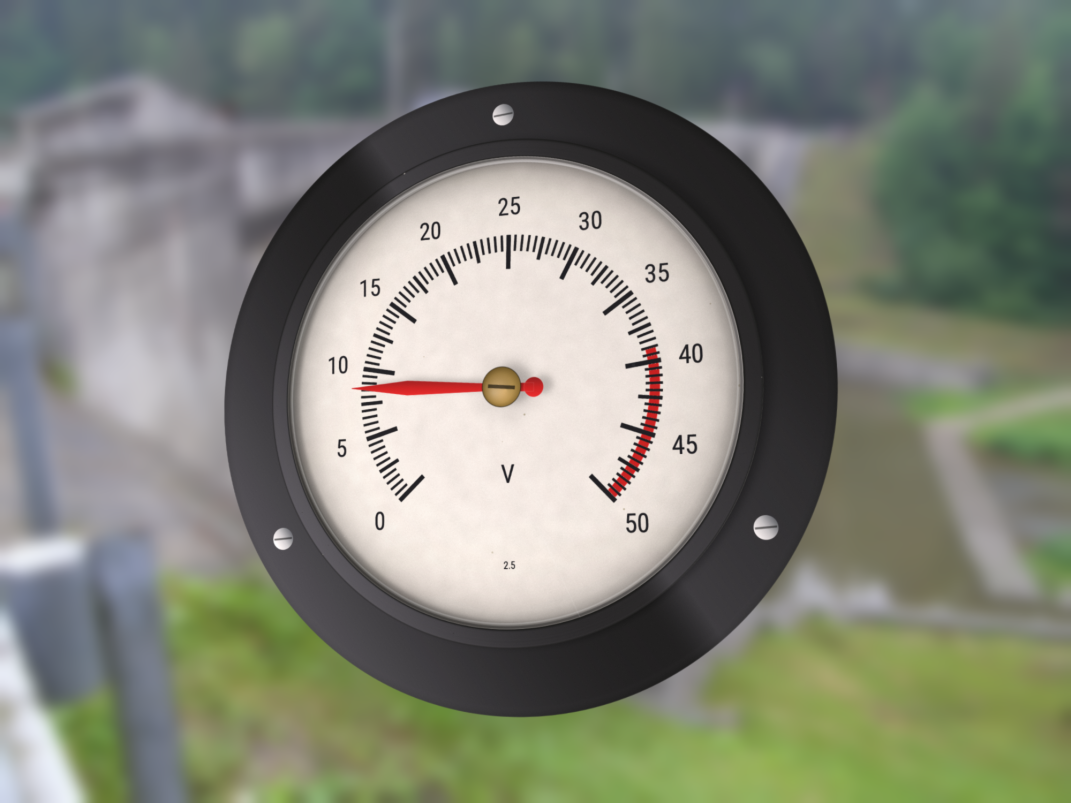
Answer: 8.5
